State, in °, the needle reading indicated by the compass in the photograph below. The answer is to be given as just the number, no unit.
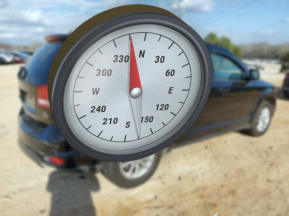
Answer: 345
